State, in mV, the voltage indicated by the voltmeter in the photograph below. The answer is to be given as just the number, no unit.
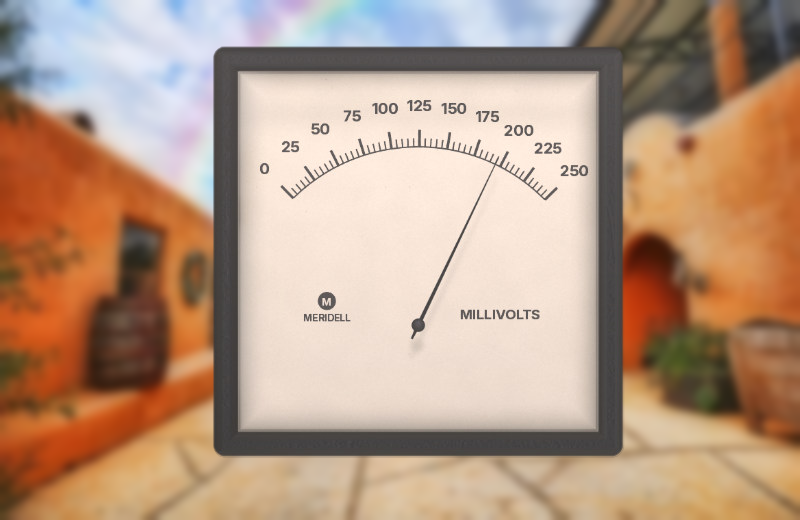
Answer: 195
